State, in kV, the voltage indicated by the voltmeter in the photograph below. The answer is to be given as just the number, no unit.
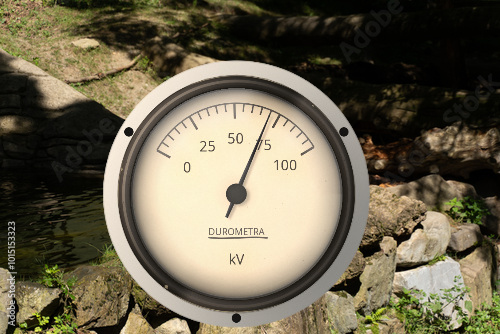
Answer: 70
